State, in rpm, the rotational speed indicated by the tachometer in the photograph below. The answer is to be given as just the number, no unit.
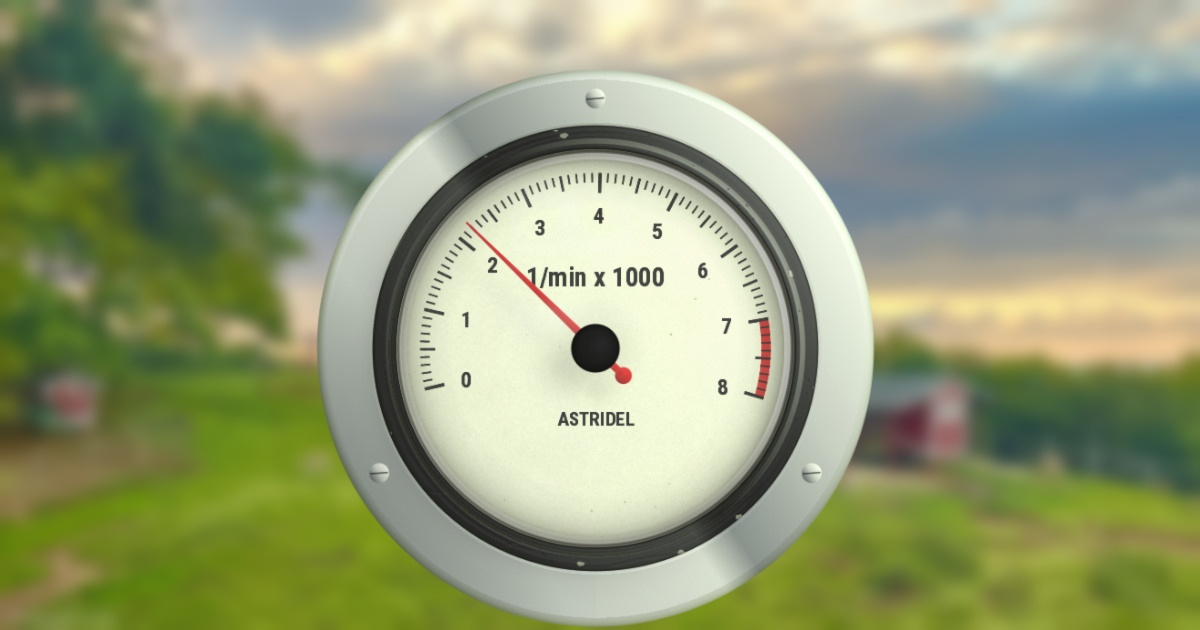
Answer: 2200
